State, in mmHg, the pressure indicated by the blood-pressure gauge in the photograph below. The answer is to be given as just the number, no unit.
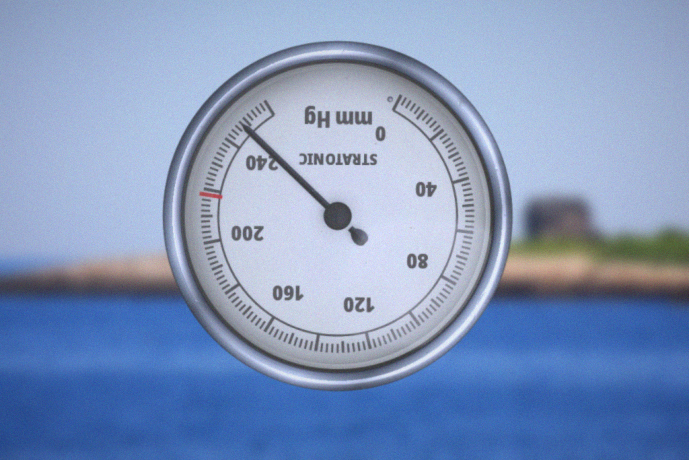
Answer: 248
